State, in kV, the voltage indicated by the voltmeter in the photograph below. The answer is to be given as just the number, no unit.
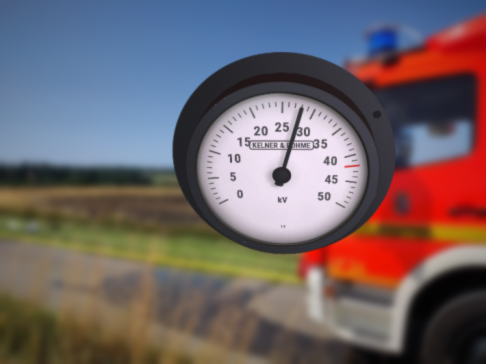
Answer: 28
